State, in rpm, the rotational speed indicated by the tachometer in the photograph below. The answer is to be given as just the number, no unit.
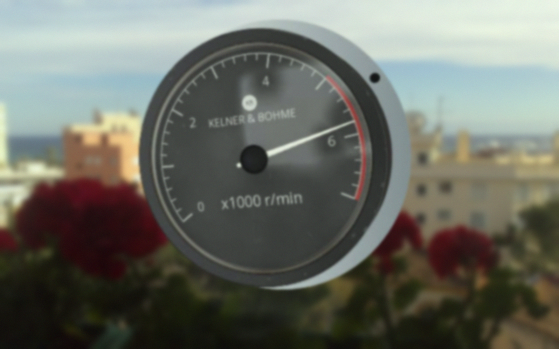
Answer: 5800
